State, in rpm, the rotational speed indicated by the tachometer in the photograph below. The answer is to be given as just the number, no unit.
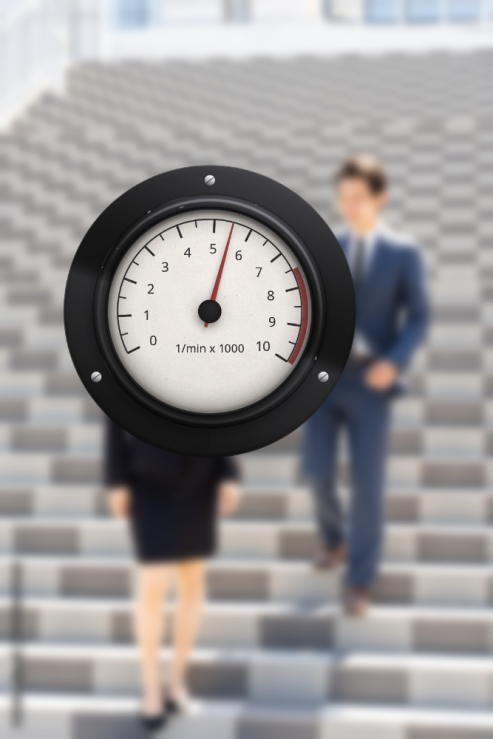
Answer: 5500
